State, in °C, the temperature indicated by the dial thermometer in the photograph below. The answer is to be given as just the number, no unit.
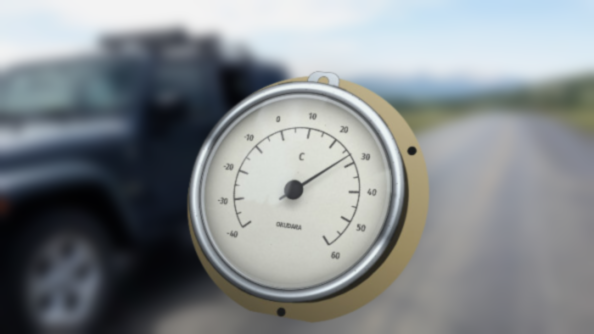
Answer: 27.5
